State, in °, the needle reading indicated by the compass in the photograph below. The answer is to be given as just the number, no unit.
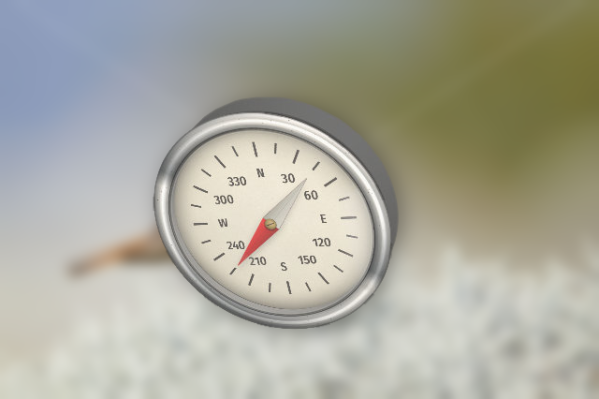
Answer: 225
